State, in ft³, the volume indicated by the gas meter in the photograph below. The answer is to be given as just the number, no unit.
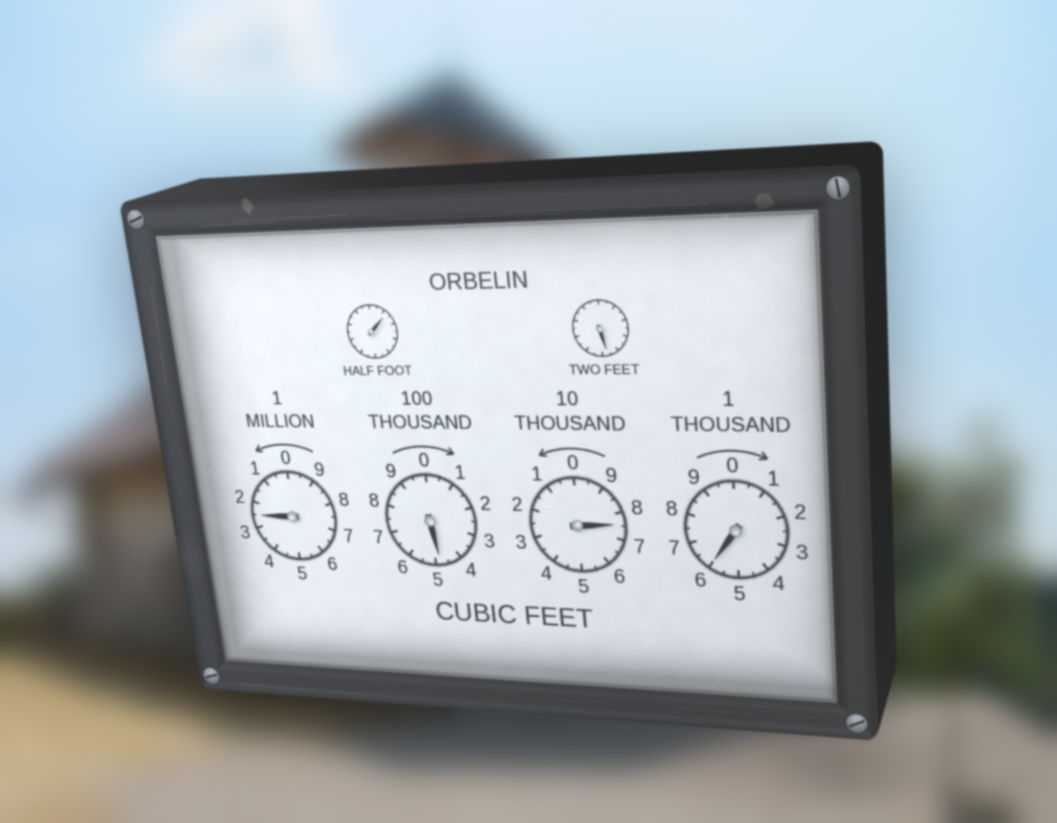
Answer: 247600
